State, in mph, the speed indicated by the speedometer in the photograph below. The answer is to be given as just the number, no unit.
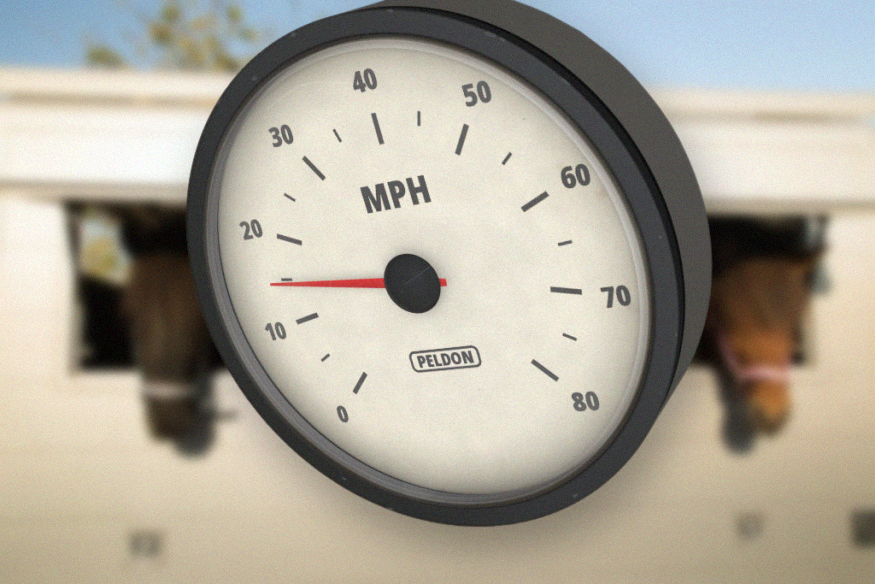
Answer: 15
